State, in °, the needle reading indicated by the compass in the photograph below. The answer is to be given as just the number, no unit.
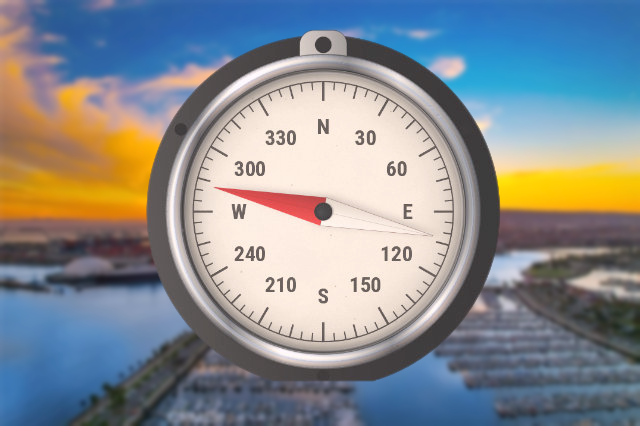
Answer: 282.5
